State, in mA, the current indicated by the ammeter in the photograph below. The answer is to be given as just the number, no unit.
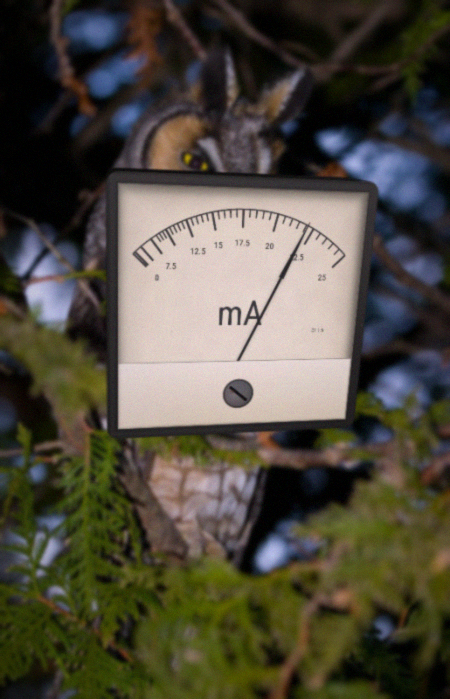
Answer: 22
